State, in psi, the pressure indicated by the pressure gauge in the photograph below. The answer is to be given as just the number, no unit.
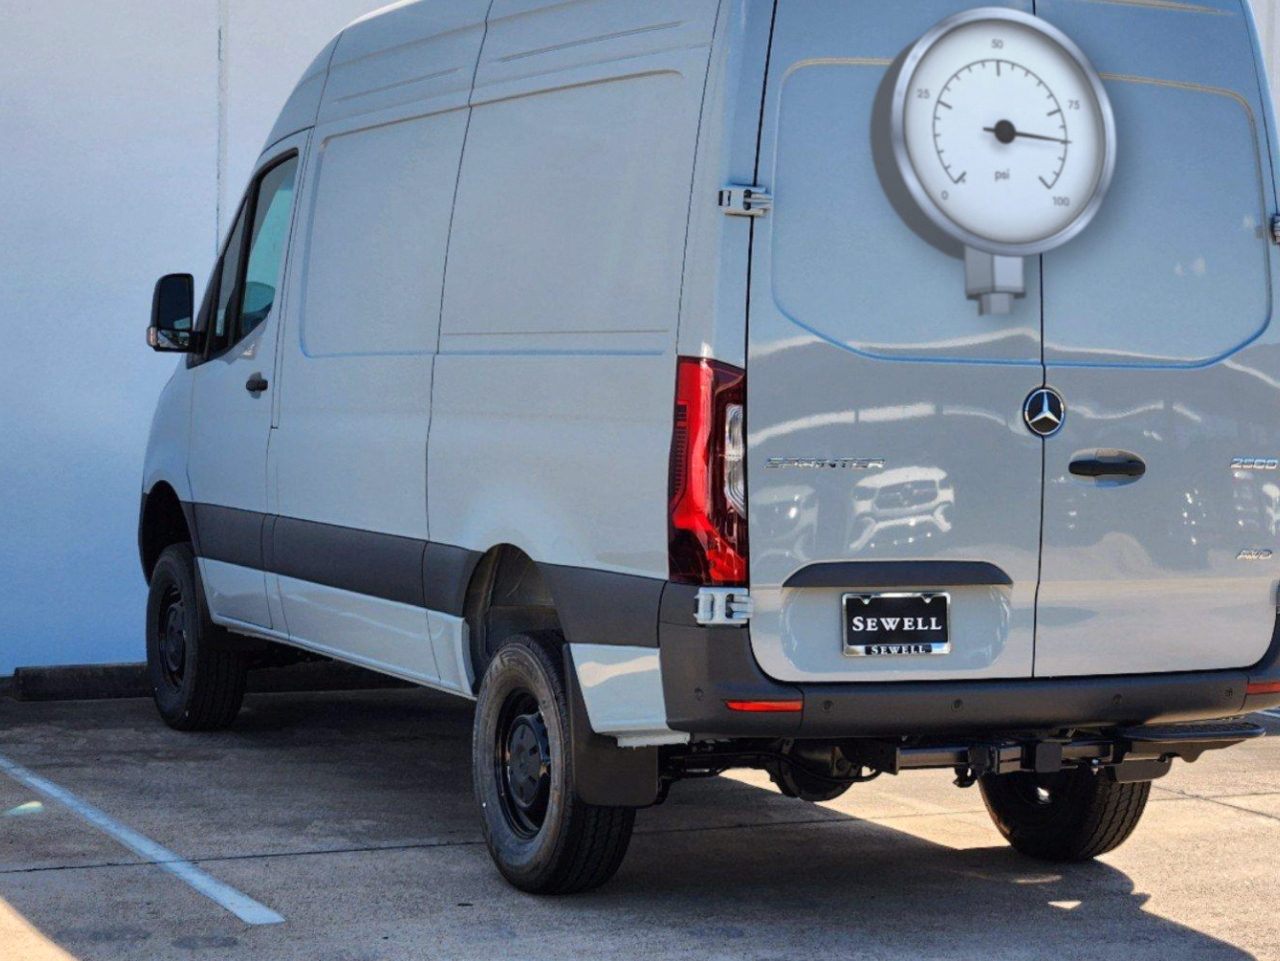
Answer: 85
